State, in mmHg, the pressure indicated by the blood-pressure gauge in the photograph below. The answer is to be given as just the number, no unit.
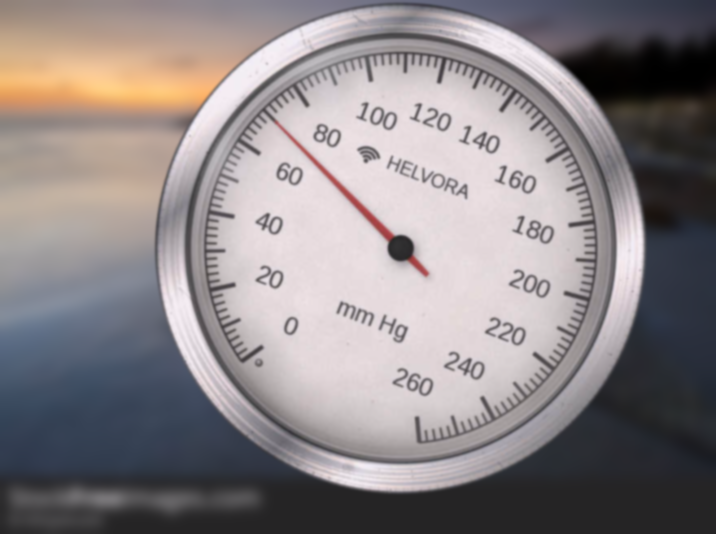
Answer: 70
